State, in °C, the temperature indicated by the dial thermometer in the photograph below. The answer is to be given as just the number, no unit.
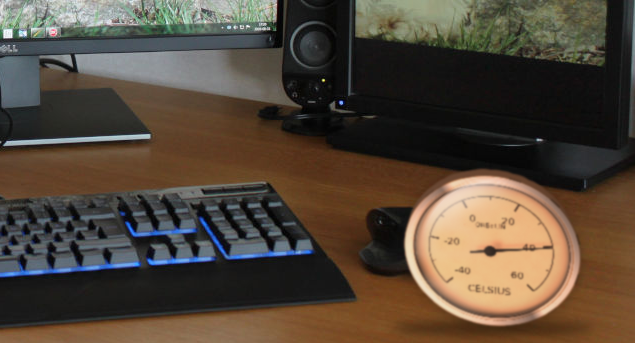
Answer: 40
